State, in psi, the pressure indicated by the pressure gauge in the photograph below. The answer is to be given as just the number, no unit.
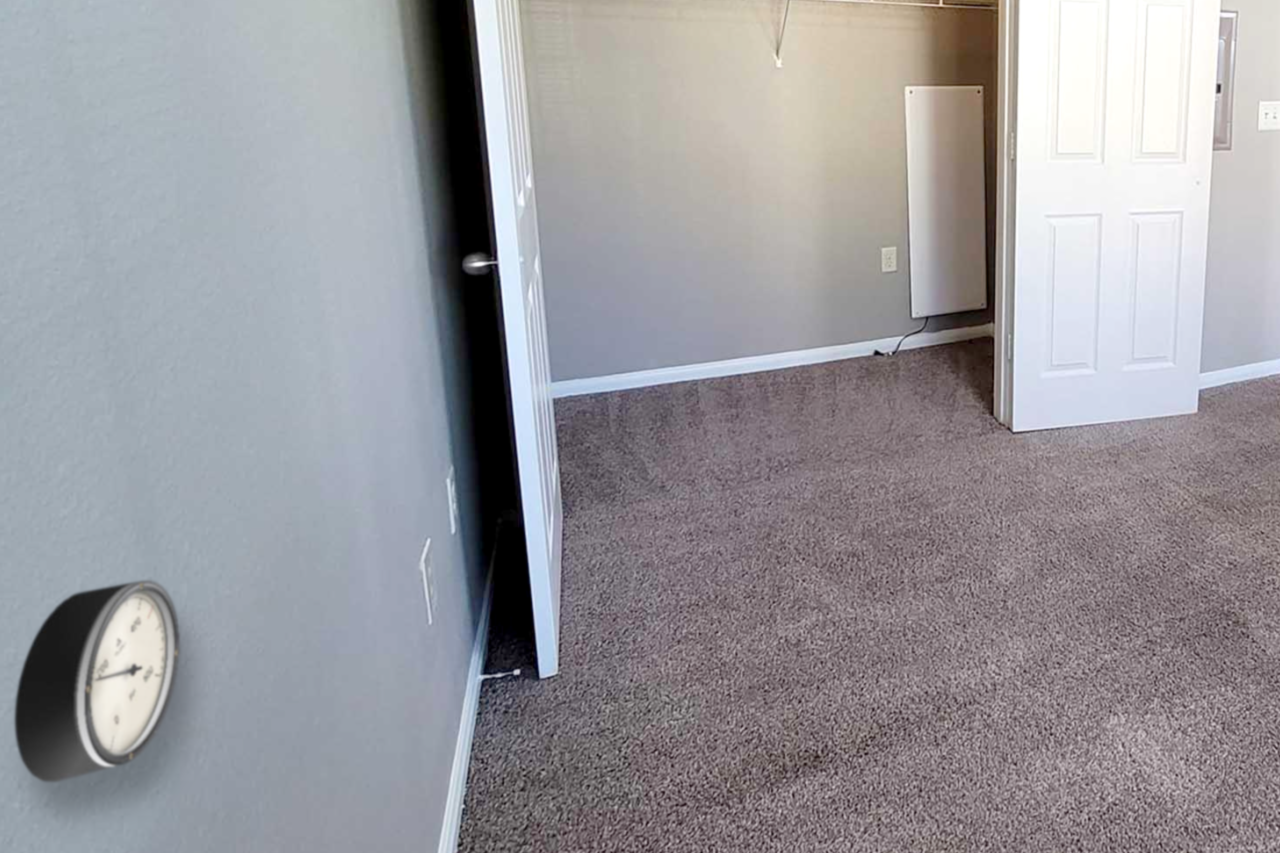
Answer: 175
